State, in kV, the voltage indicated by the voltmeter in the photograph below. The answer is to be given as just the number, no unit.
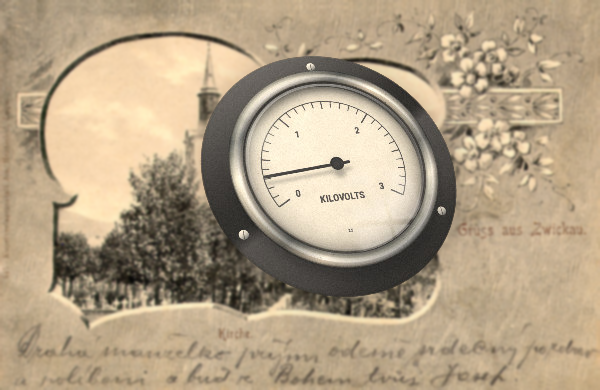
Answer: 0.3
